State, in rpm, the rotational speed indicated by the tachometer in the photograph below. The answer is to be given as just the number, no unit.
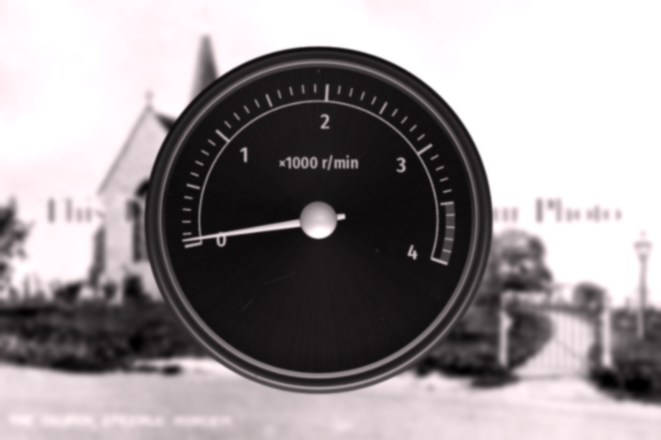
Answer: 50
